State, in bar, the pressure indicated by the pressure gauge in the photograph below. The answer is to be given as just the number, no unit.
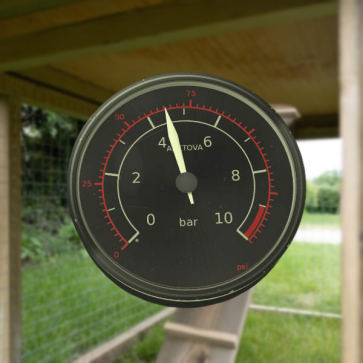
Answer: 4.5
